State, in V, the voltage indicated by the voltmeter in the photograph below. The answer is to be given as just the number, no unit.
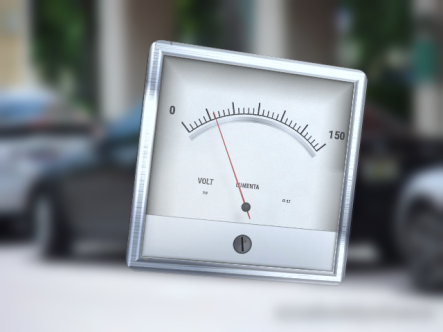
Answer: 30
